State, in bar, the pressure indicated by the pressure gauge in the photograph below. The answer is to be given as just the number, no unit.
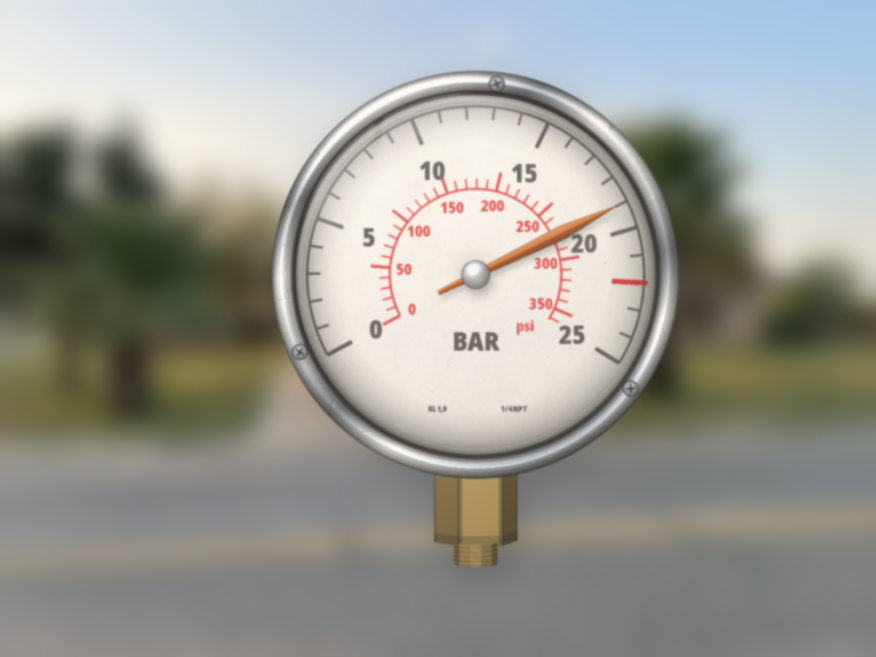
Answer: 19
